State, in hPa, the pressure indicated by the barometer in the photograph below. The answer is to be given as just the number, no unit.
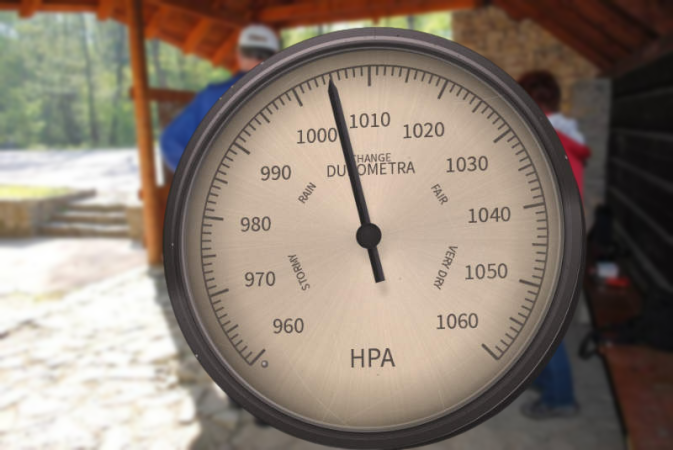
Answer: 1005
